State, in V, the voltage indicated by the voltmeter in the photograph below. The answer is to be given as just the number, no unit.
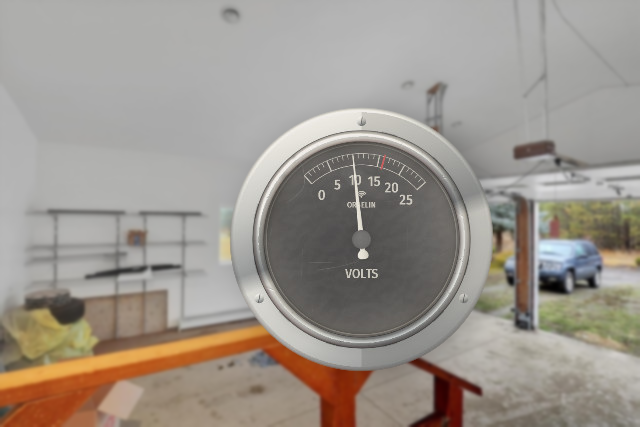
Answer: 10
